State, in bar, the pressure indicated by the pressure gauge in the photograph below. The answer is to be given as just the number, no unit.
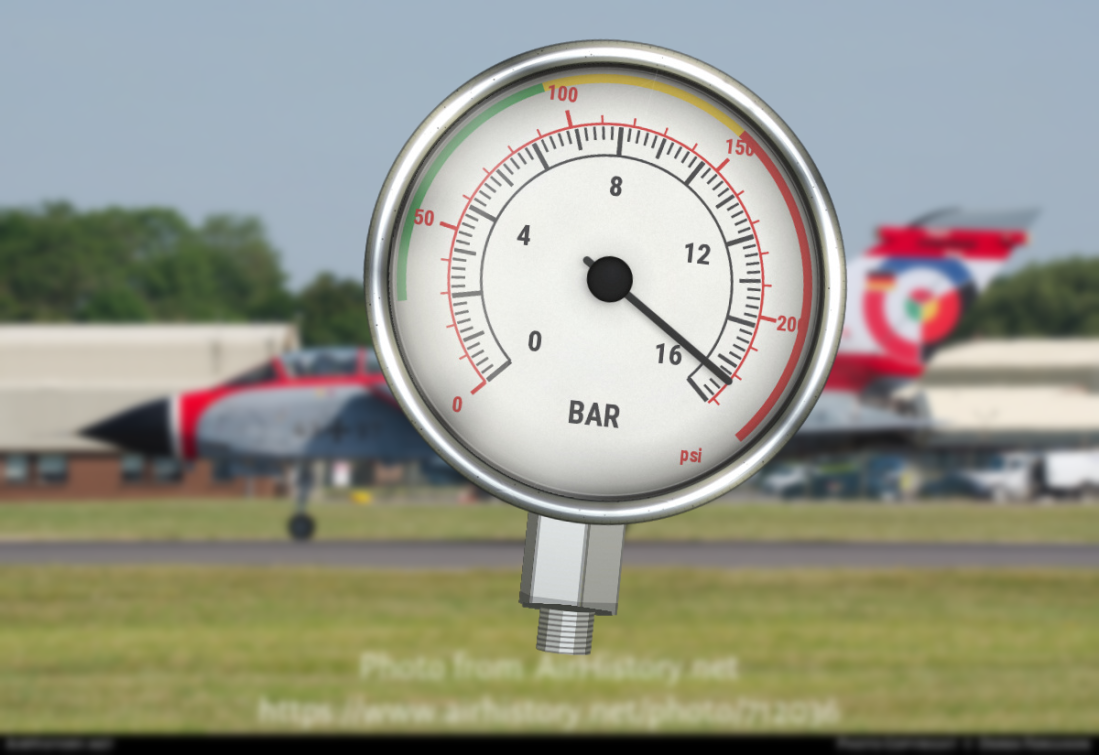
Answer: 15.4
